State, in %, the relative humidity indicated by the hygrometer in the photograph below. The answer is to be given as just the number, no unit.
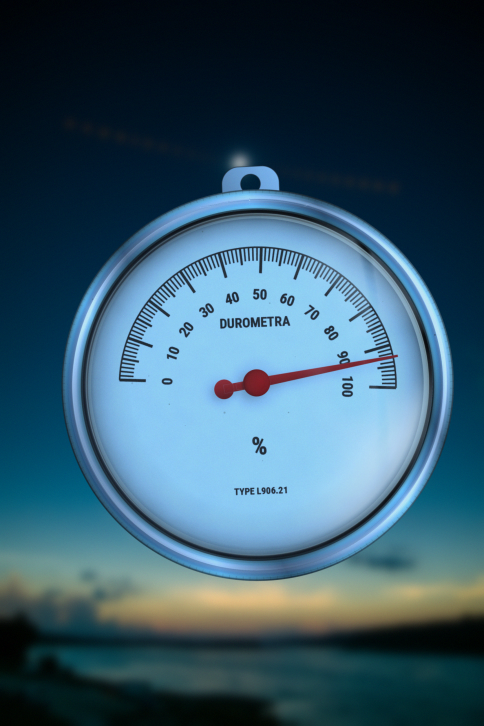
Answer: 93
